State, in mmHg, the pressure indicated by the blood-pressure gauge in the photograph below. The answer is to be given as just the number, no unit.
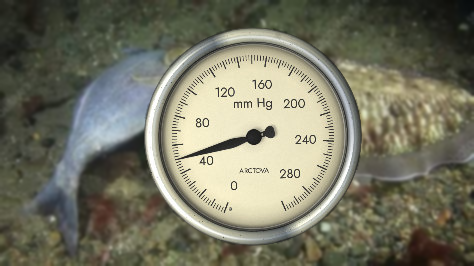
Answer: 50
